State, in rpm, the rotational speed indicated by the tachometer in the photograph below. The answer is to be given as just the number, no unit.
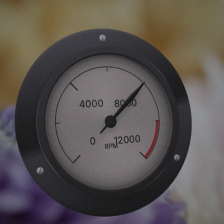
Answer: 8000
